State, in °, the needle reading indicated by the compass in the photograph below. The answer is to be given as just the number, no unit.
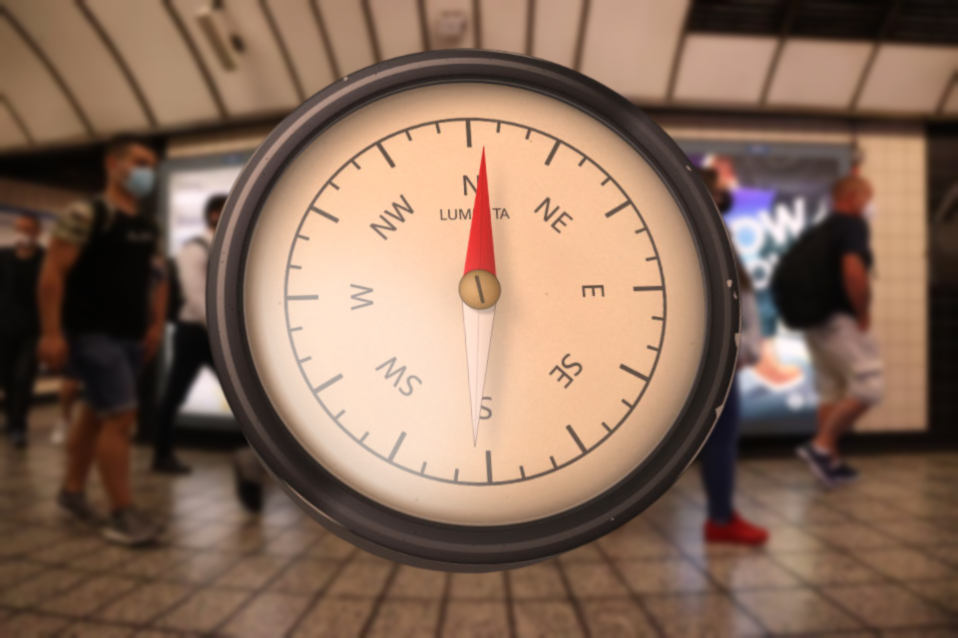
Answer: 5
